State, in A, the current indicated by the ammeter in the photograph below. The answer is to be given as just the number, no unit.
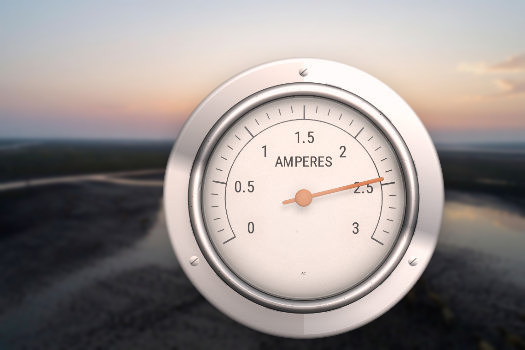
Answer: 2.45
